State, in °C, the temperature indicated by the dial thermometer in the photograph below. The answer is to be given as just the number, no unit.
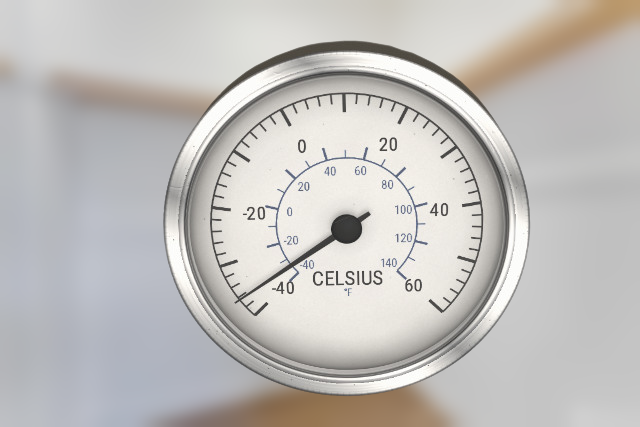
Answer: -36
